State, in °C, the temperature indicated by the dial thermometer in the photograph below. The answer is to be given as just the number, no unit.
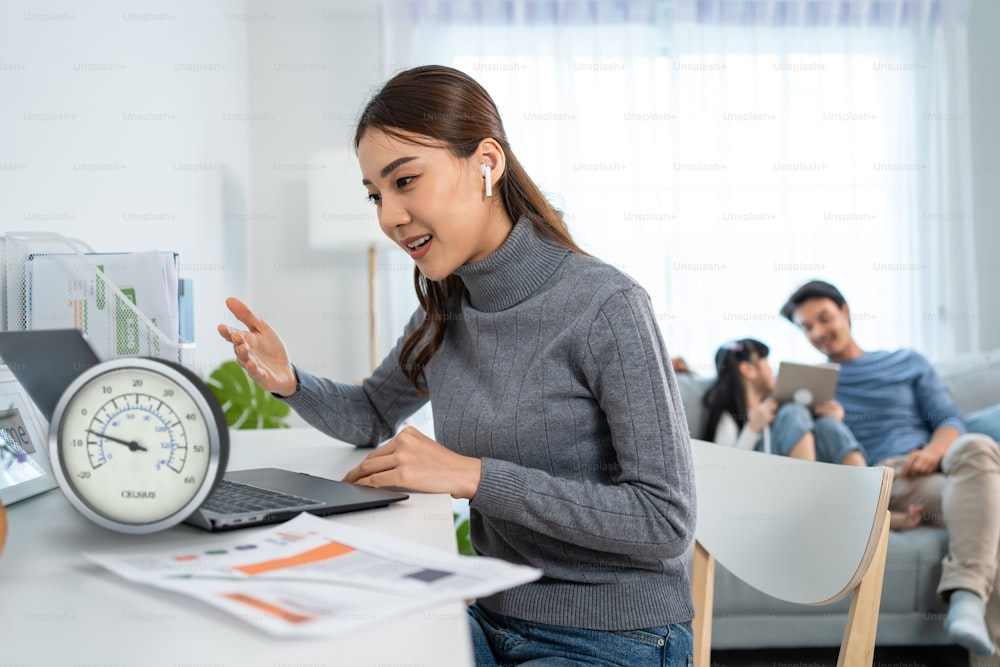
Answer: -5
